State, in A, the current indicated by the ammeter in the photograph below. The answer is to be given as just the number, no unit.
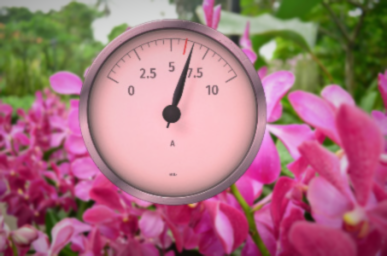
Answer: 6.5
